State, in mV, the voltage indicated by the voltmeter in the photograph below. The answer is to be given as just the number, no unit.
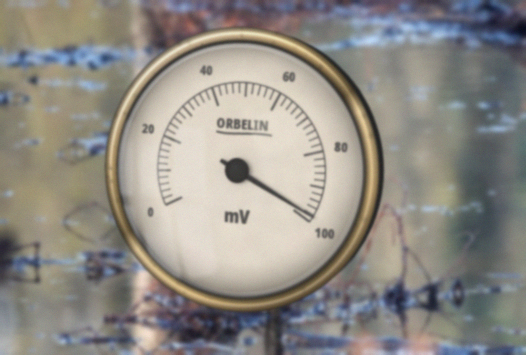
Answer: 98
